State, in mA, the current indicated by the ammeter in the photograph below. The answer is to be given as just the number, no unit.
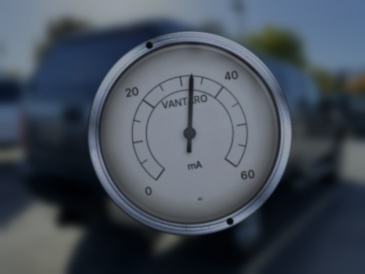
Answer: 32.5
